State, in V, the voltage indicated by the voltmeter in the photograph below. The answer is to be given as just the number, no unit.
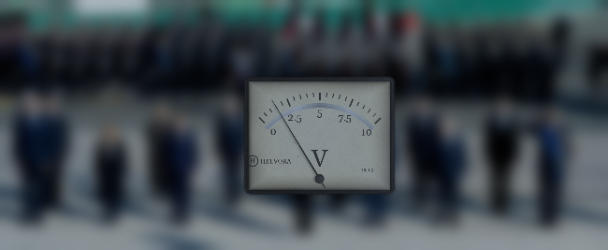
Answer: 1.5
